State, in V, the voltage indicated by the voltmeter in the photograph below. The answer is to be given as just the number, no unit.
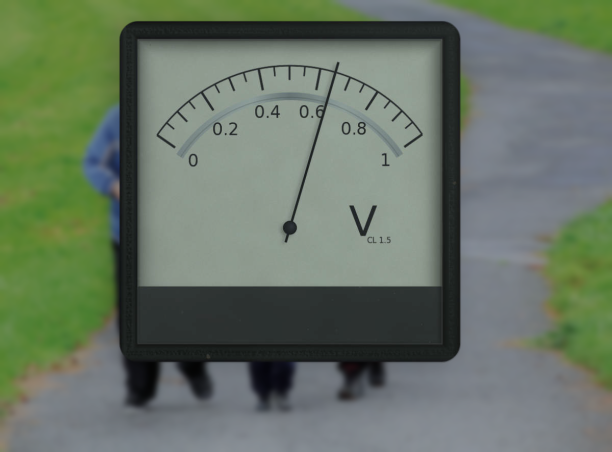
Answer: 0.65
